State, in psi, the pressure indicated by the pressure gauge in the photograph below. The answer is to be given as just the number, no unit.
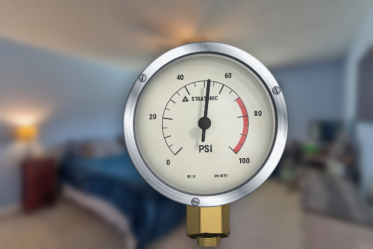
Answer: 52.5
